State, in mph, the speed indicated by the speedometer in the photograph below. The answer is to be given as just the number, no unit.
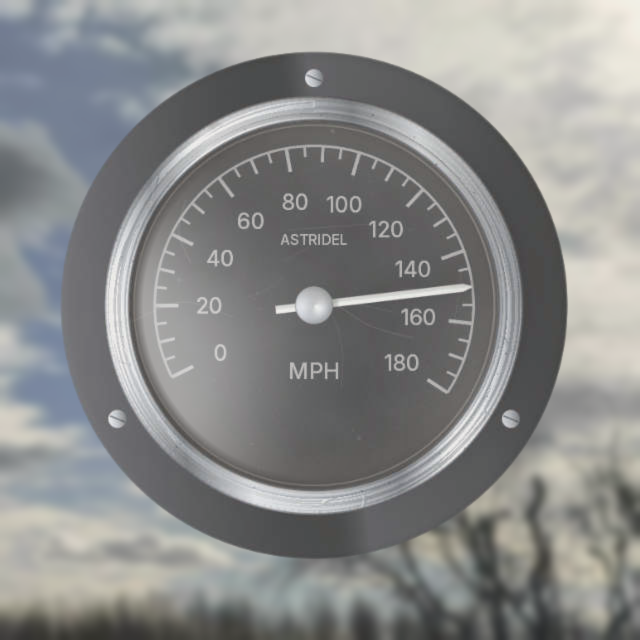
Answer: 150
